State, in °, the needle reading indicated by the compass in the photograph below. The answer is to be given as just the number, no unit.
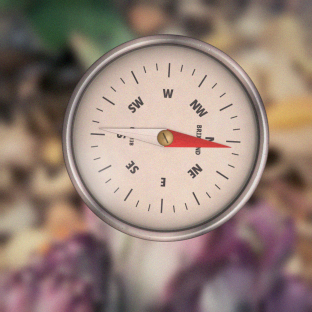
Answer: 5
